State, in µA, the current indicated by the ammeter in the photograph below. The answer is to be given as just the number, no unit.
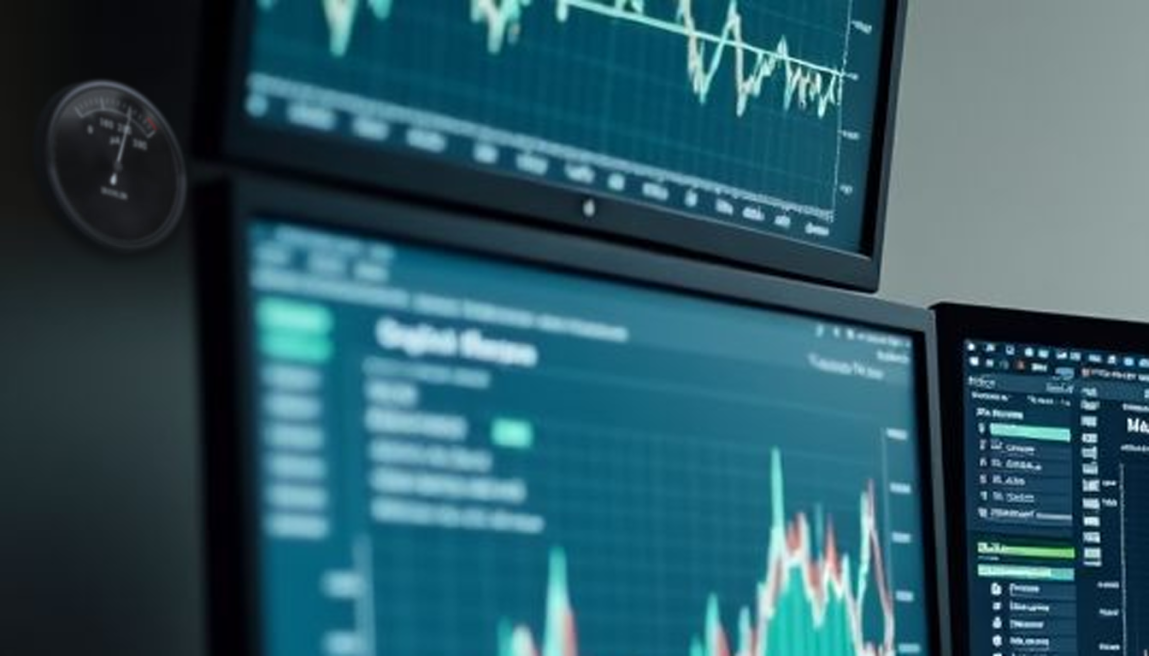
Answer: 200
